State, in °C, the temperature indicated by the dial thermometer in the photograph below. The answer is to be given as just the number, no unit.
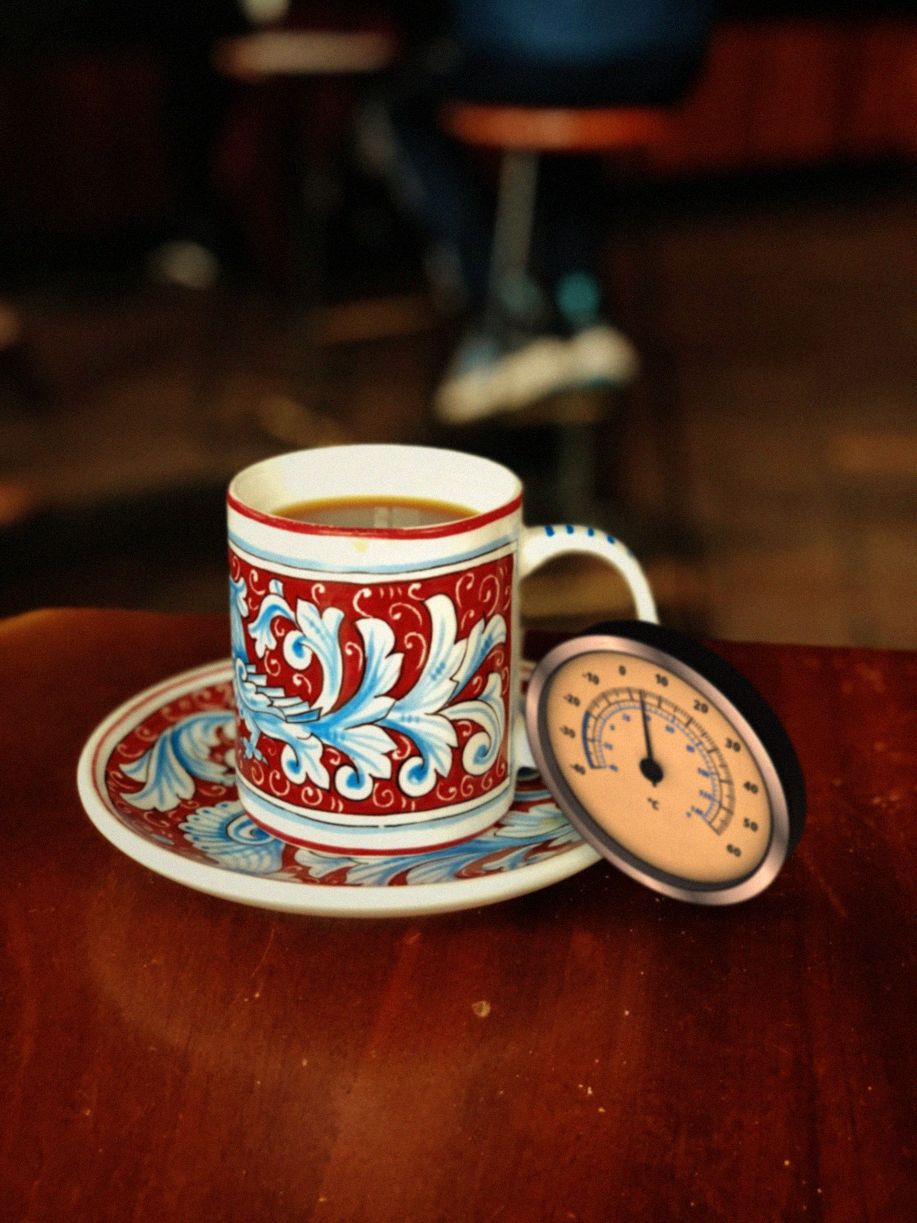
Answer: 5
